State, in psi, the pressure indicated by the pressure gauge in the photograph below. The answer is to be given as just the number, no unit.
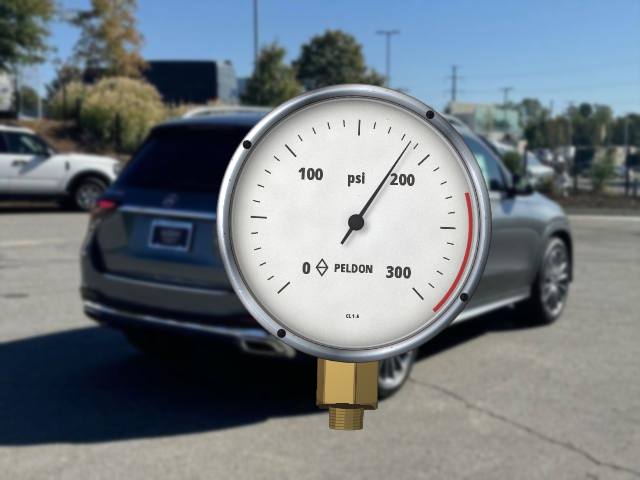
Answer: 185
